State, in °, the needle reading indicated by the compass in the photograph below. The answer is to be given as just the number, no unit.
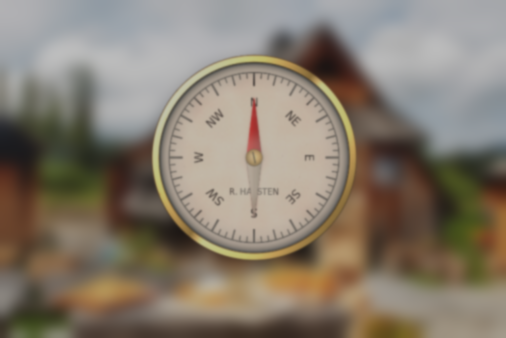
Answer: 0
